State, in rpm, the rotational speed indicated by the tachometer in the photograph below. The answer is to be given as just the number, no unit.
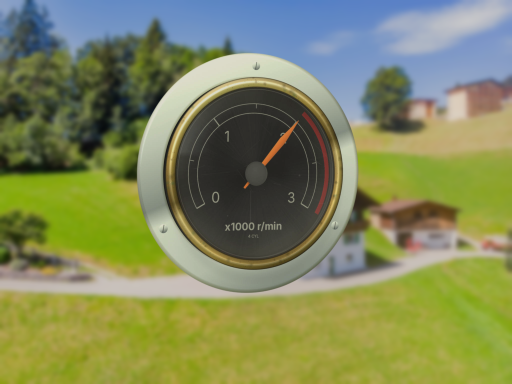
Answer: 2000
